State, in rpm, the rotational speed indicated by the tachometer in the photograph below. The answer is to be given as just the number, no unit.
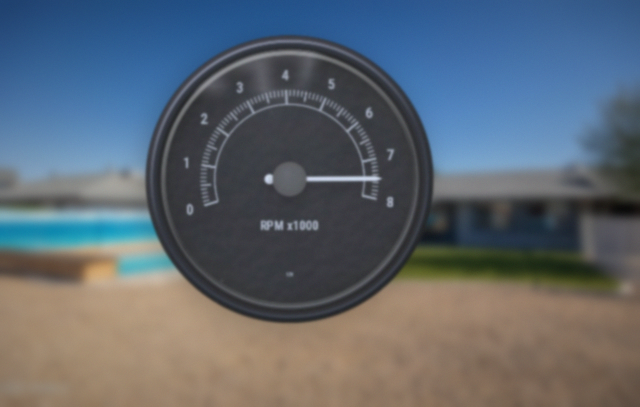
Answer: 7500
